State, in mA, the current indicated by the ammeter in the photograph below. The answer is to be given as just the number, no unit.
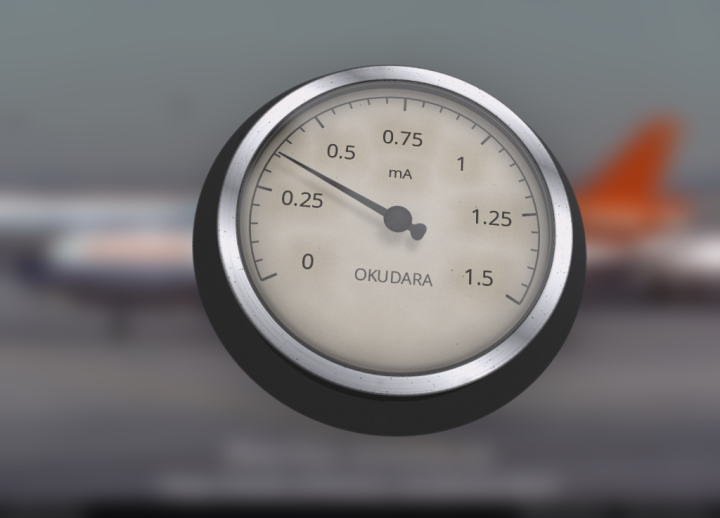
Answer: 0.35
